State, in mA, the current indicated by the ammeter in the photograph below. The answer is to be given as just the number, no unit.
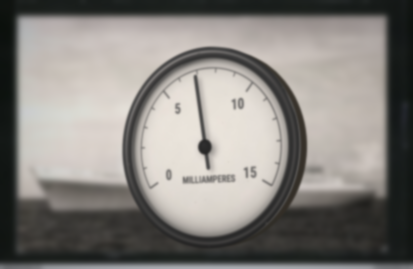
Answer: 7
